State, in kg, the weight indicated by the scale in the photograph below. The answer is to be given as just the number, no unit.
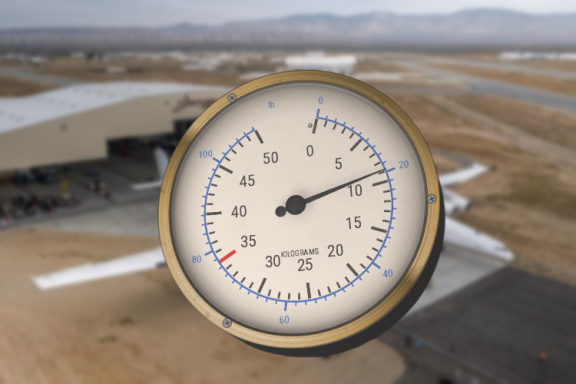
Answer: 9
